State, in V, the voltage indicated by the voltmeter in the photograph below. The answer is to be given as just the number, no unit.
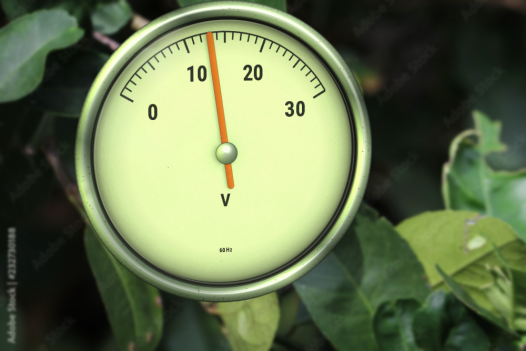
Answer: 13
